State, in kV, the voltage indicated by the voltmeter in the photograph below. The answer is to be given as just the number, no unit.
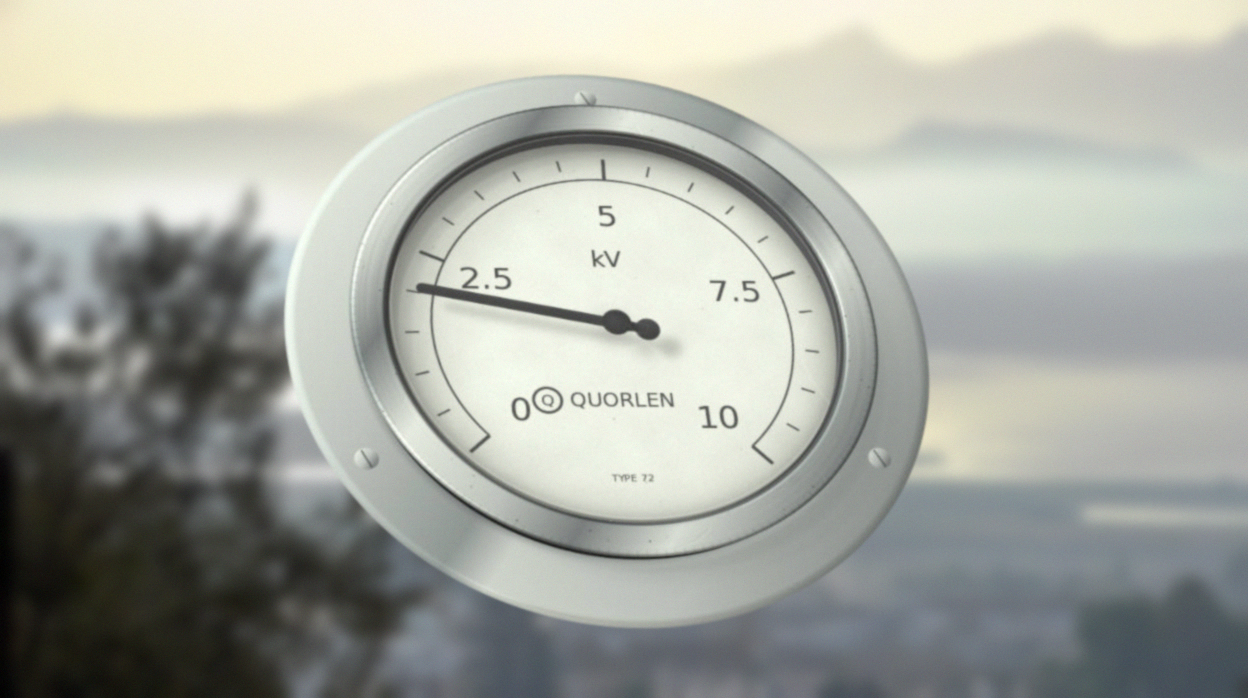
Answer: 2
